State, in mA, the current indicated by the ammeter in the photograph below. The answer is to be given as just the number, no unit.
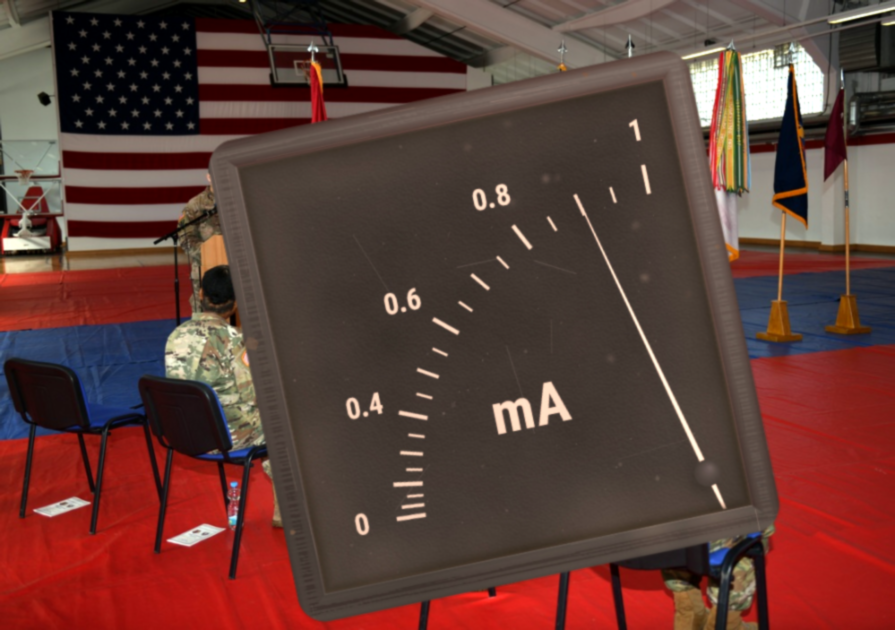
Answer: 0.9
